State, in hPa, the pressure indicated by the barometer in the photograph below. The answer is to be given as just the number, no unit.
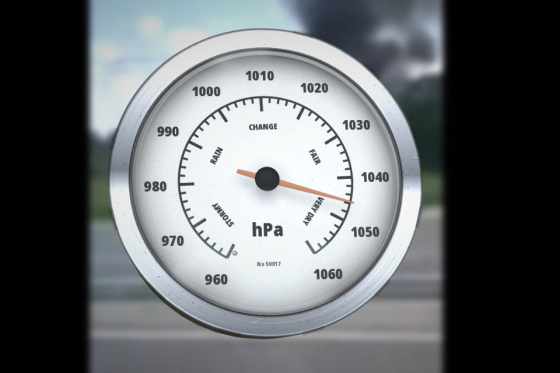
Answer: 1046
